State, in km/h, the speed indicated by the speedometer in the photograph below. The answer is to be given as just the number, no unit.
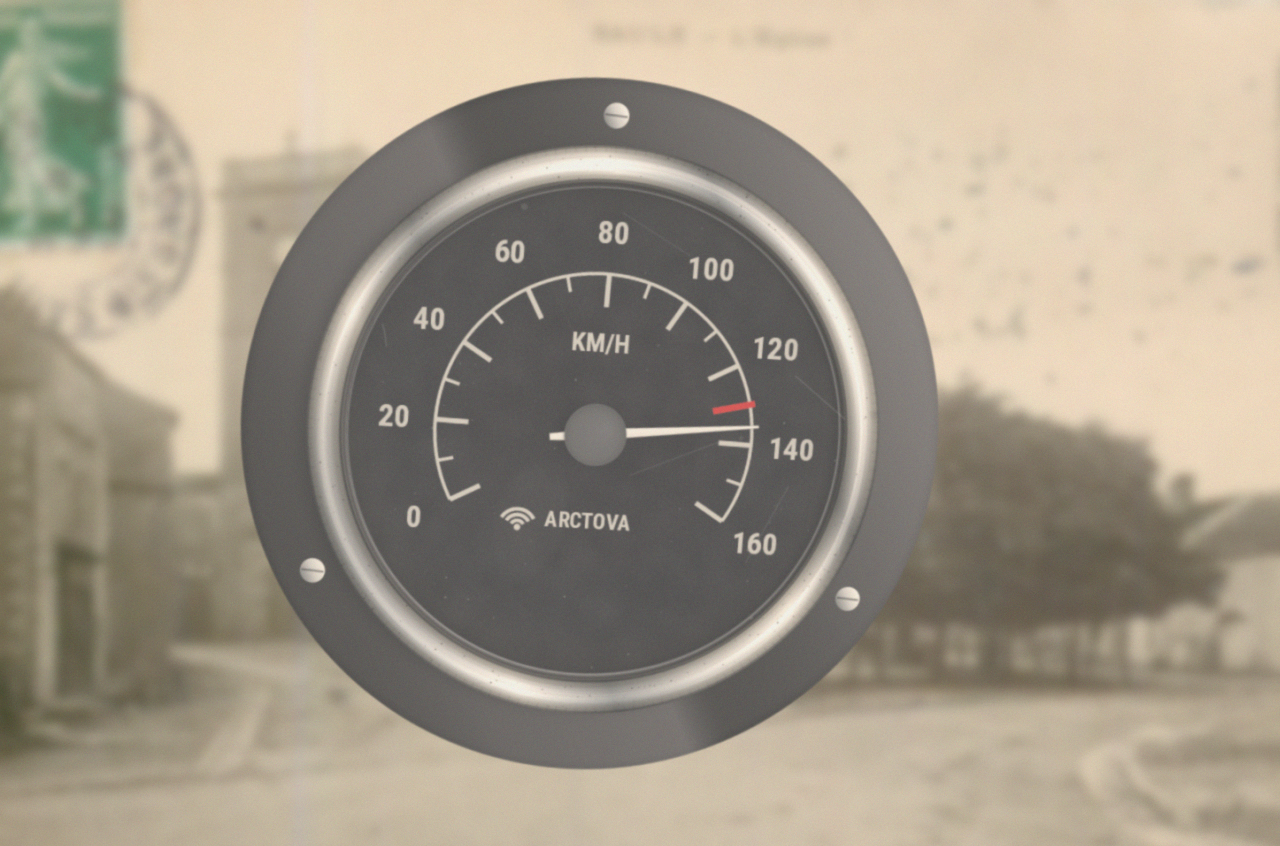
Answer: 135
